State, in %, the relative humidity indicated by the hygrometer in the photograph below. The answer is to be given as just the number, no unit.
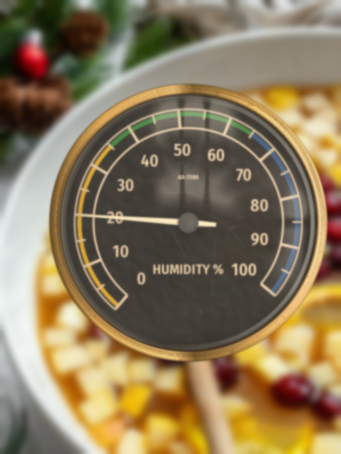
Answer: 20
